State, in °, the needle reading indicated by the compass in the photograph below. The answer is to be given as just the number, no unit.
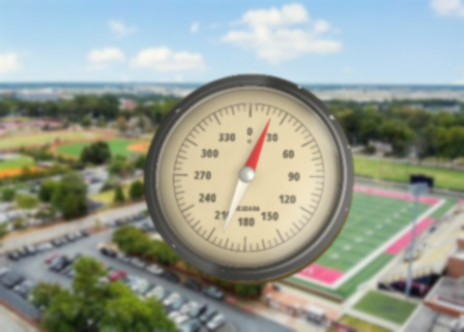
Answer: 20
